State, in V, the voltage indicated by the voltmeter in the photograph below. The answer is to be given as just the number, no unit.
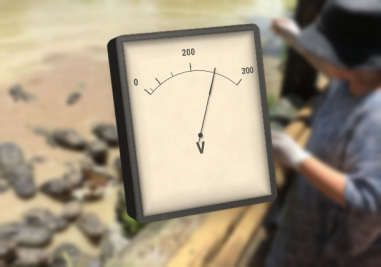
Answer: 250
